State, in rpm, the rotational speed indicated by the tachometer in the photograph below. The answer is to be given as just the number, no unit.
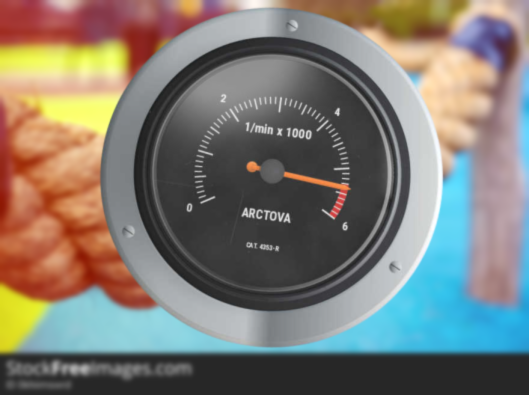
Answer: 5400
